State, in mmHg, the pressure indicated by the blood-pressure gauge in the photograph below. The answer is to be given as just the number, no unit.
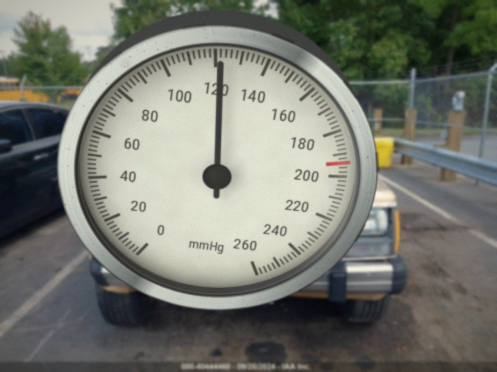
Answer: 122
